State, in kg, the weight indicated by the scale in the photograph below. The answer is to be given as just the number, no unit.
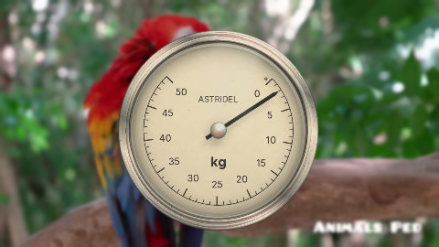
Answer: 2
